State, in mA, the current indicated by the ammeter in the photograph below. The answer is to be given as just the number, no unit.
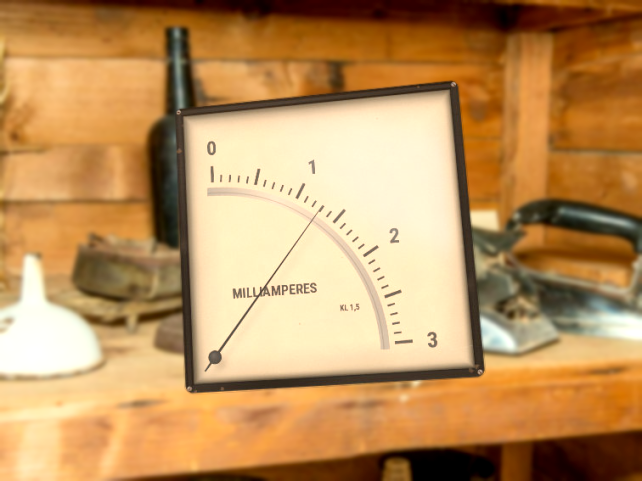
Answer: 1.3
